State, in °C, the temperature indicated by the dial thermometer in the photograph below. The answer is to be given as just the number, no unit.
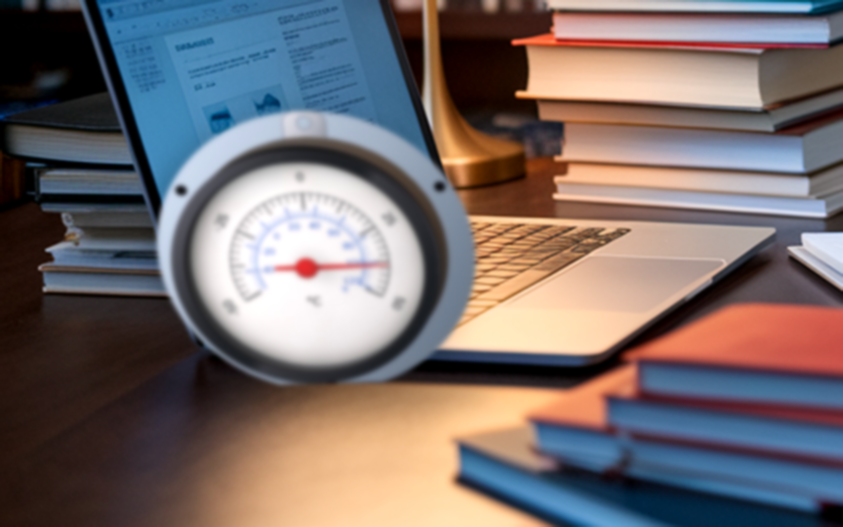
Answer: 37.5
